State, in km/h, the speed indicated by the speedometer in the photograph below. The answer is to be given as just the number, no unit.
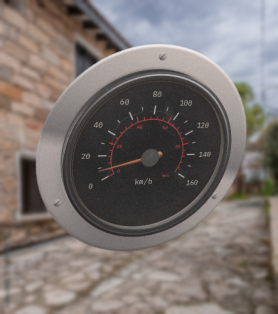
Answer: 10
